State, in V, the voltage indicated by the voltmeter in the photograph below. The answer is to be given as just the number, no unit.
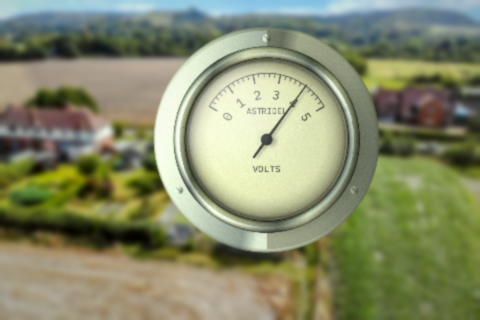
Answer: 4
